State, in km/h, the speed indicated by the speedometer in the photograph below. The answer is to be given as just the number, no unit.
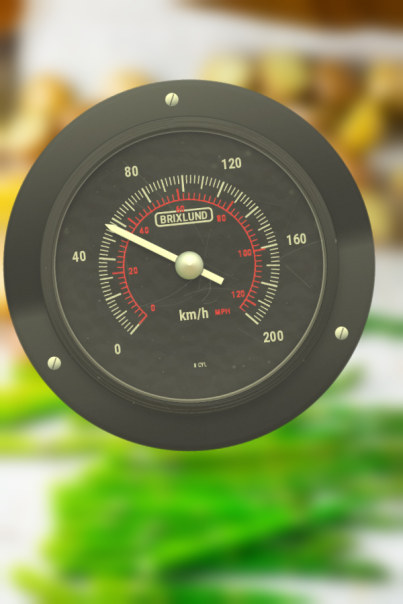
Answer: 56
